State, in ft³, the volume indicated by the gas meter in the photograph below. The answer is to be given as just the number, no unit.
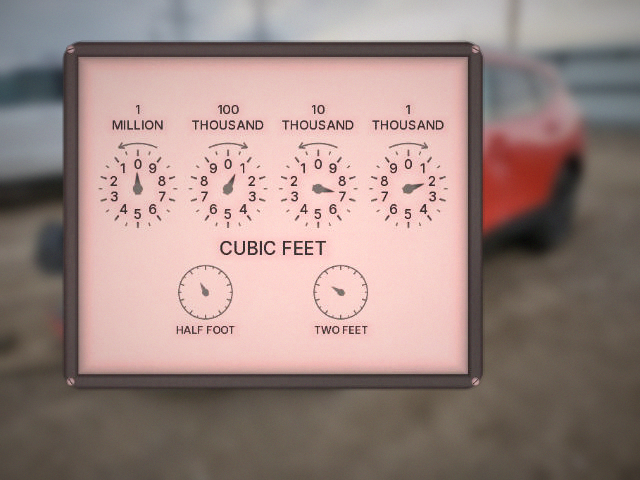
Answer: 7200
